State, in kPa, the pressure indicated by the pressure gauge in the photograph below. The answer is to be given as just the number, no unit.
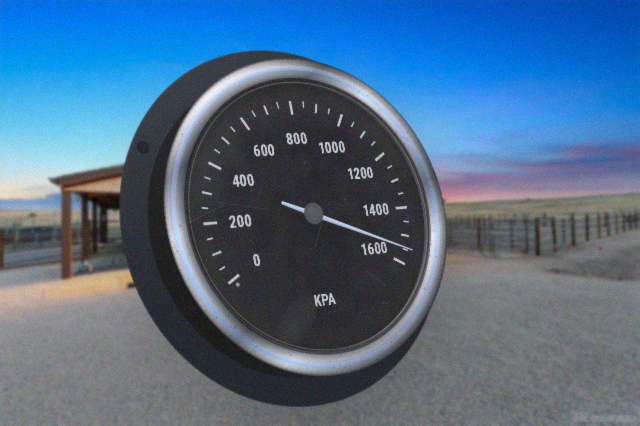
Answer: 1550
